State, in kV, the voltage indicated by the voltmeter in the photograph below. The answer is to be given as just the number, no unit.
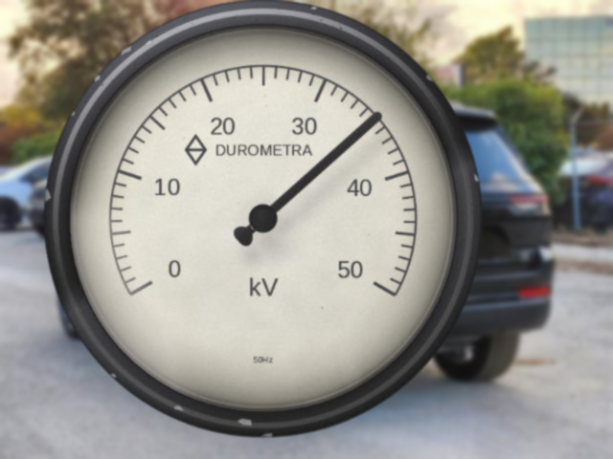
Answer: 35
